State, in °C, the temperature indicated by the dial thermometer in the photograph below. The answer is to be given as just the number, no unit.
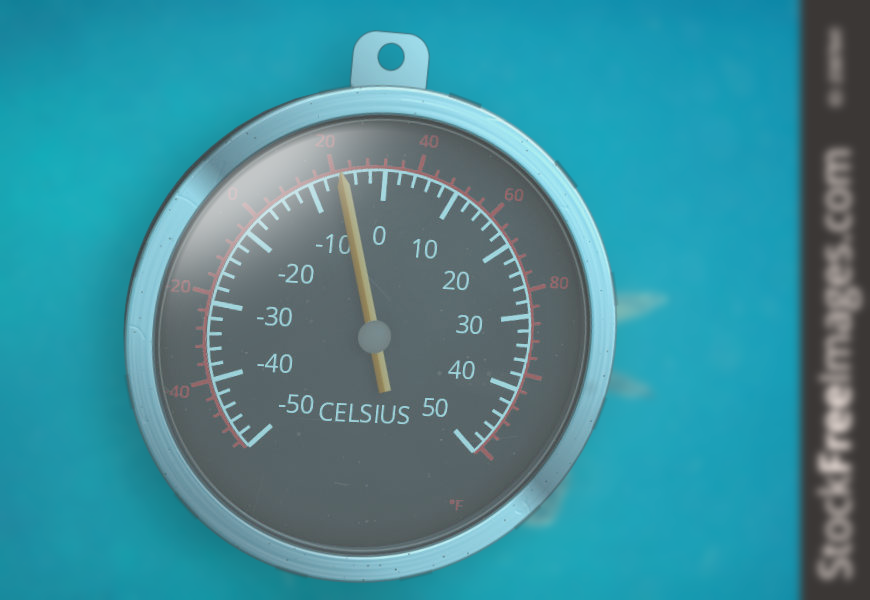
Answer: -6
